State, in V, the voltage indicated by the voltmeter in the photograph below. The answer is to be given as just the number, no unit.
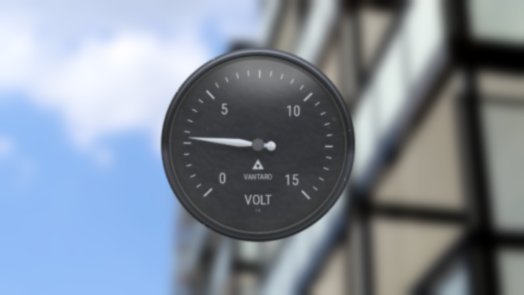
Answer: 2.75
